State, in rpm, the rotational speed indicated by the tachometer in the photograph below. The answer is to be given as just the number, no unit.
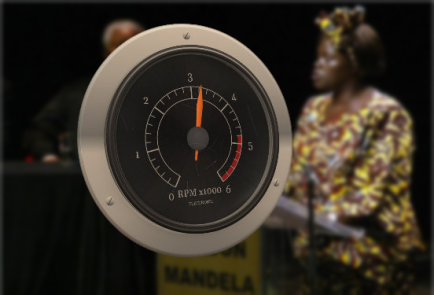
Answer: 3200
